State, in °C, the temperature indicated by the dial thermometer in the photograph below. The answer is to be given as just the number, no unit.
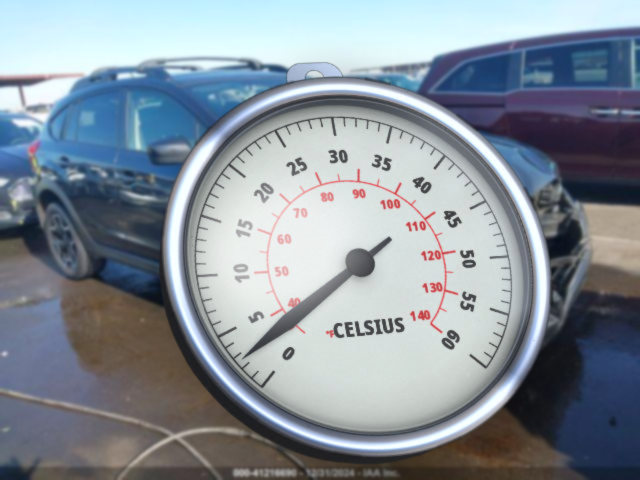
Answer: 2.5
